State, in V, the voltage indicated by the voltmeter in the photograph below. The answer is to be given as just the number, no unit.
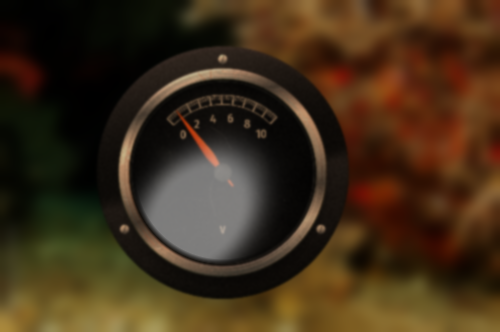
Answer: 1
